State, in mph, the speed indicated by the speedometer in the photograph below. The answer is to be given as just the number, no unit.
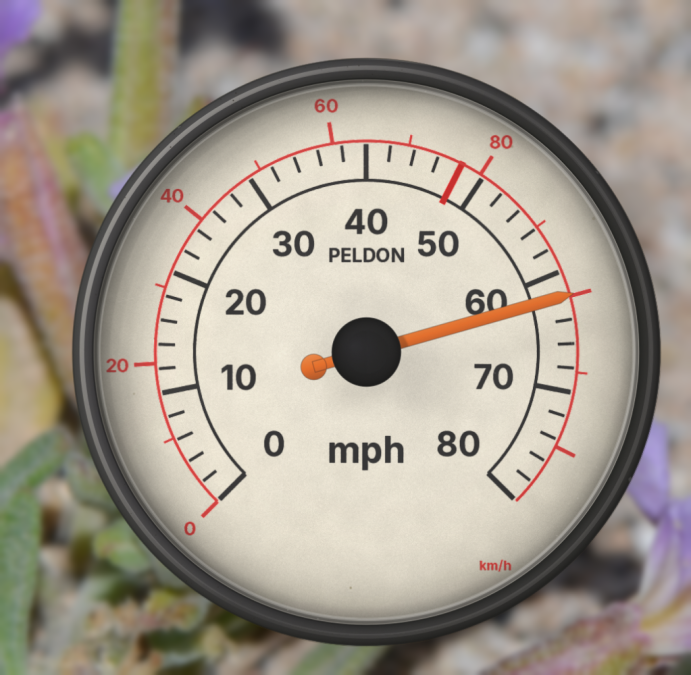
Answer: 62
